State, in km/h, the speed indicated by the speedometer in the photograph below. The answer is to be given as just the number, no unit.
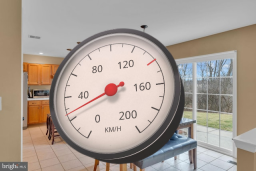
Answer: 25
